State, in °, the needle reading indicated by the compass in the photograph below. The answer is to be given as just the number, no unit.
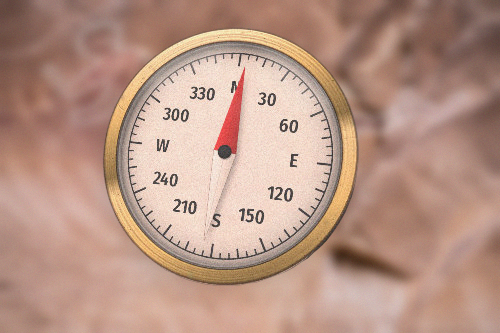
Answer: 5
